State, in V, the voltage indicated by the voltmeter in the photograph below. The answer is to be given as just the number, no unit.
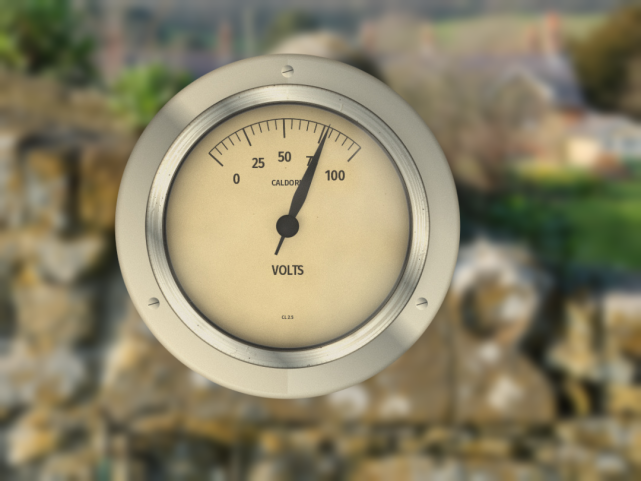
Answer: 77.5
